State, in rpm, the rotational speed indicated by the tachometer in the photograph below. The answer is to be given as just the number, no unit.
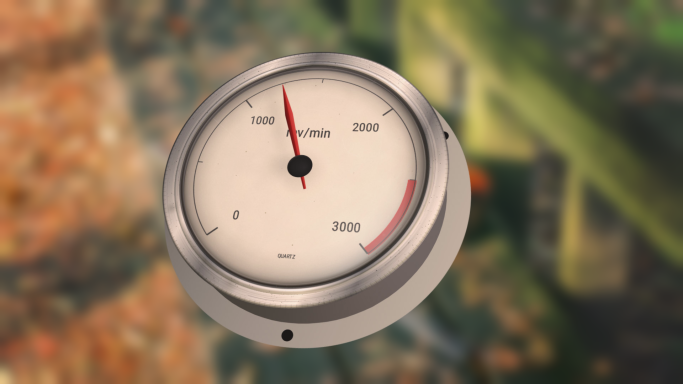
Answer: 1250
